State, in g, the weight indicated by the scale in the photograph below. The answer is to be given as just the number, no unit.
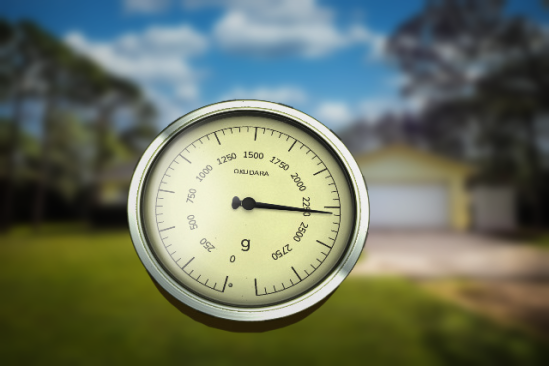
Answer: 2300
